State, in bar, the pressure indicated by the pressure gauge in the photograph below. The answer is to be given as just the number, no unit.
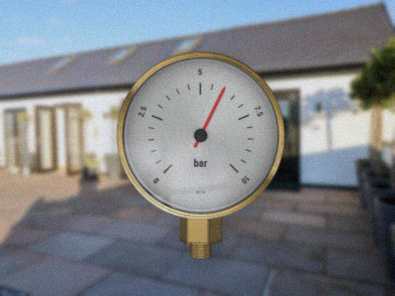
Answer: 6
